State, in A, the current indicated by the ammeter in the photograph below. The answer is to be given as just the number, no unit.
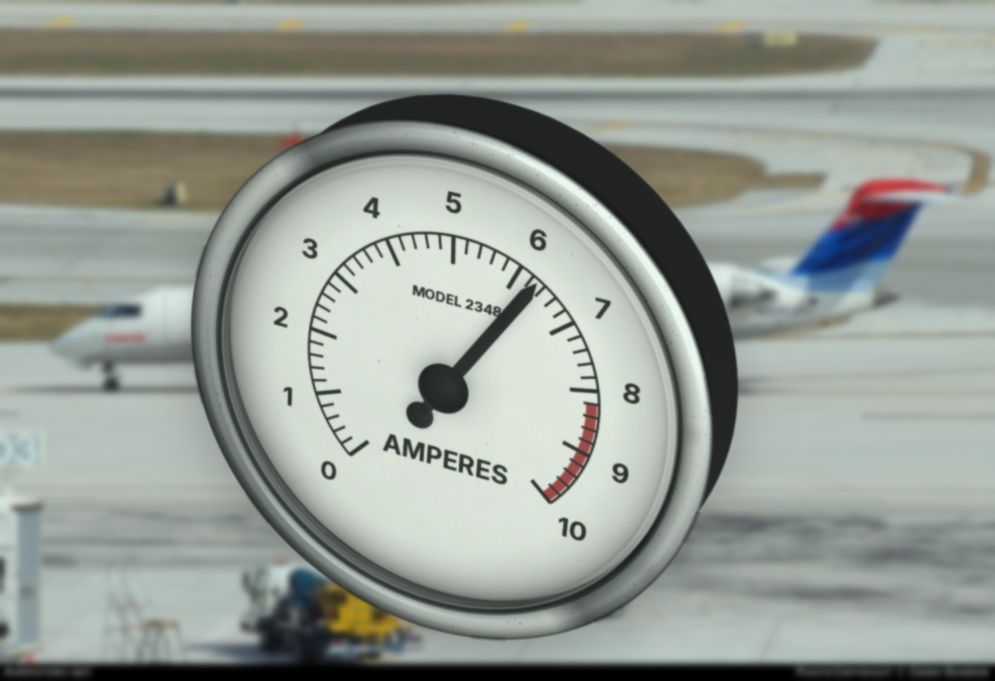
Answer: 6.3
